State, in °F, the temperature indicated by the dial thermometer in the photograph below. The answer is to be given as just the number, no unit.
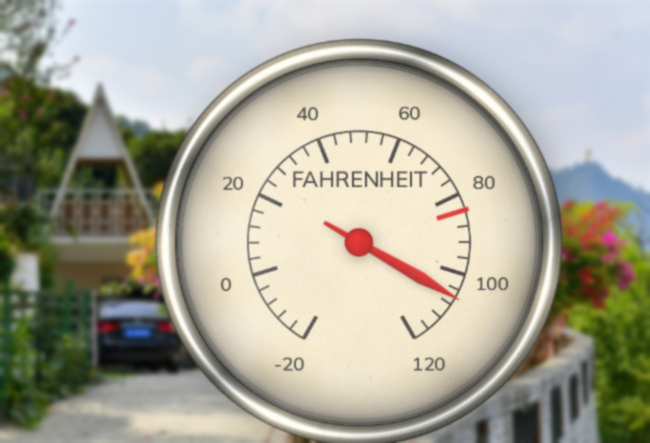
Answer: 106
